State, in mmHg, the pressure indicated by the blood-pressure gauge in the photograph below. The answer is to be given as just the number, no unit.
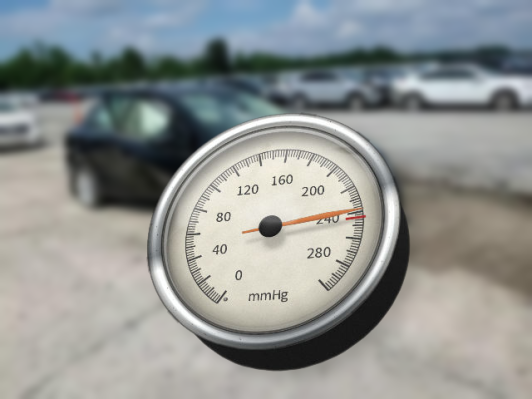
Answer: 240
